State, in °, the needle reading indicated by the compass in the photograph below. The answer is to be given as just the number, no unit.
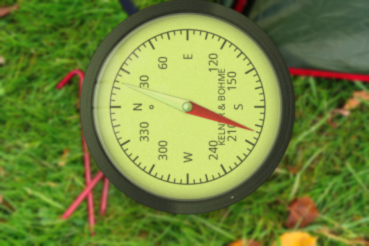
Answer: 200
